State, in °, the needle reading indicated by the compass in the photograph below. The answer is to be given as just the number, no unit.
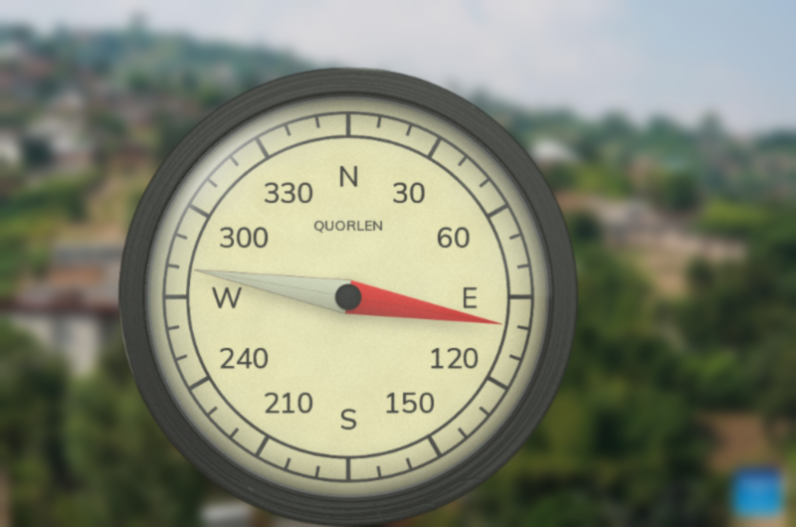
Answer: 100
